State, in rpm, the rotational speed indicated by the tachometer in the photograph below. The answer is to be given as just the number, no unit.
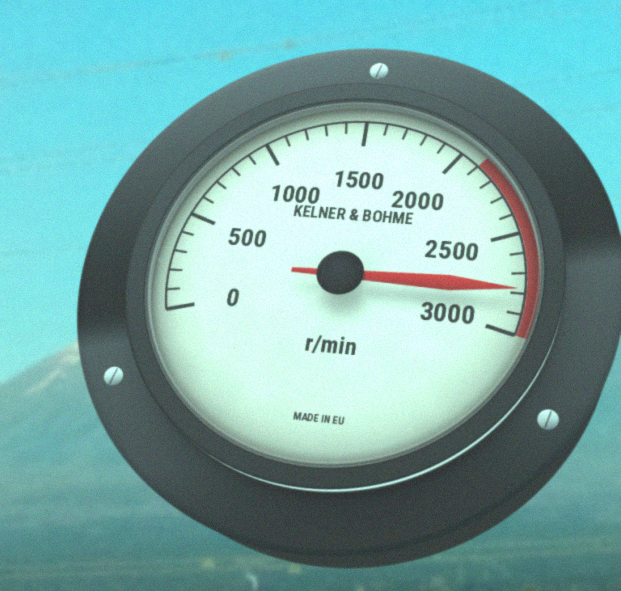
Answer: 2800
